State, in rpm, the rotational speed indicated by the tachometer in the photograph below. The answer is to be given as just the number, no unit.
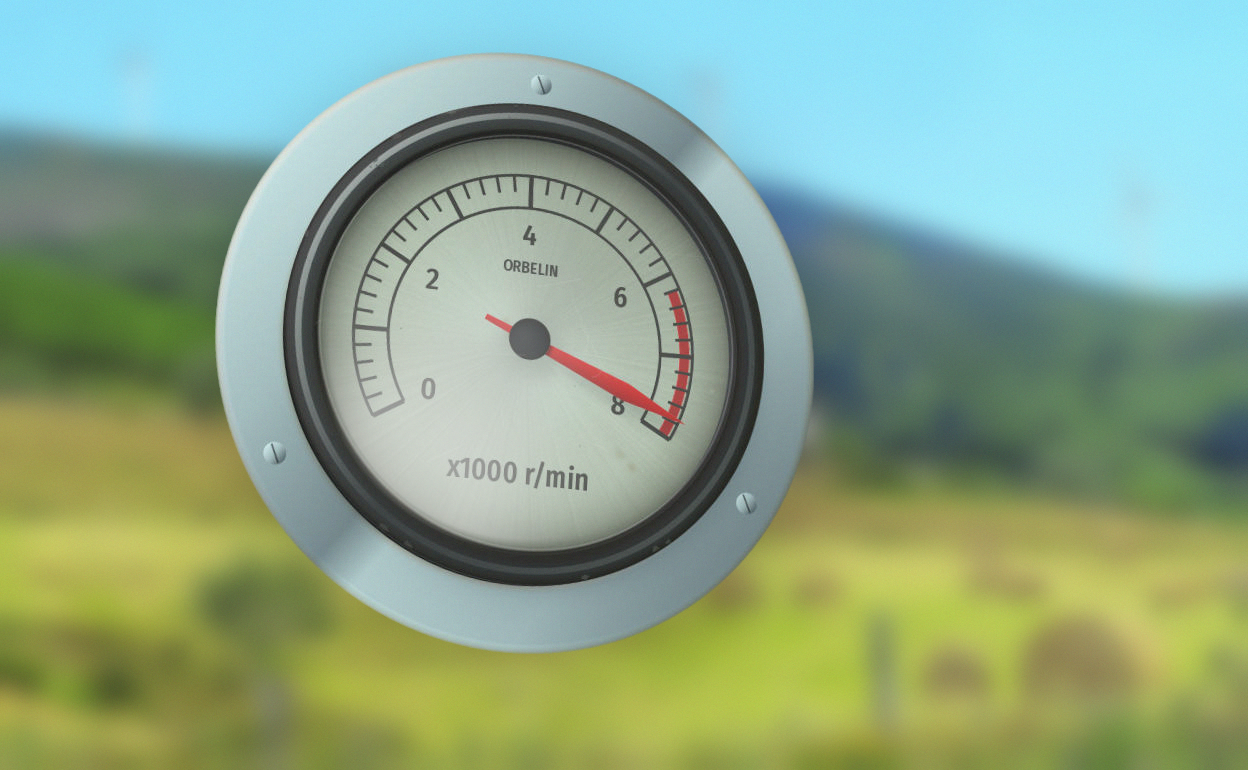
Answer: 7800
